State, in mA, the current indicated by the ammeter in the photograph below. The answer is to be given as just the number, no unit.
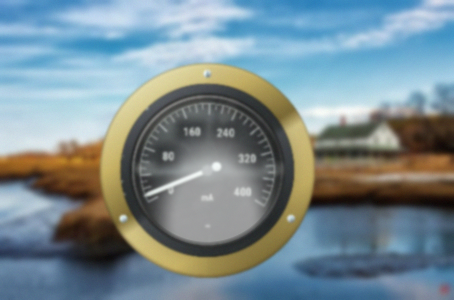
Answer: 10
